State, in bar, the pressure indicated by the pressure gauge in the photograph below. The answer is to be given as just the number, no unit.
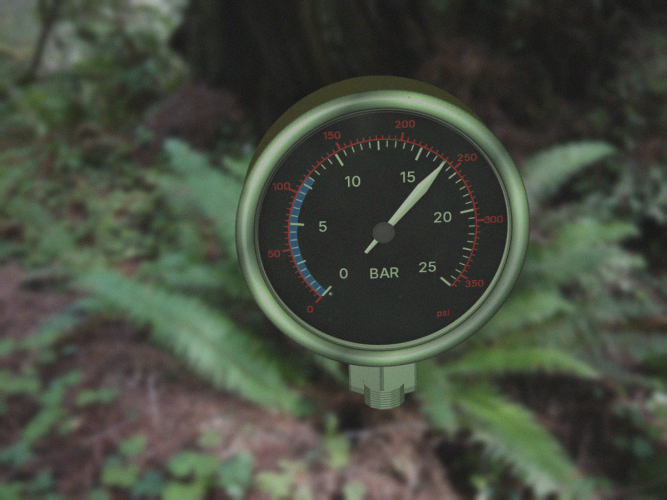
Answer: 16.5
